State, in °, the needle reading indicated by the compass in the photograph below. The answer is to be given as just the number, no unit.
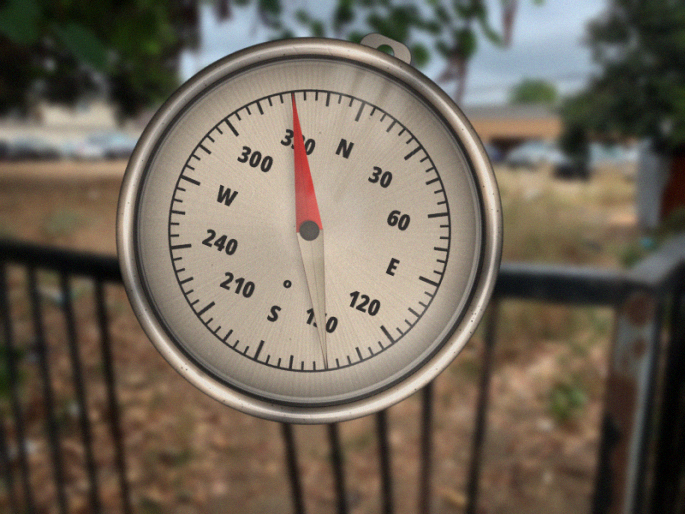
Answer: 330
